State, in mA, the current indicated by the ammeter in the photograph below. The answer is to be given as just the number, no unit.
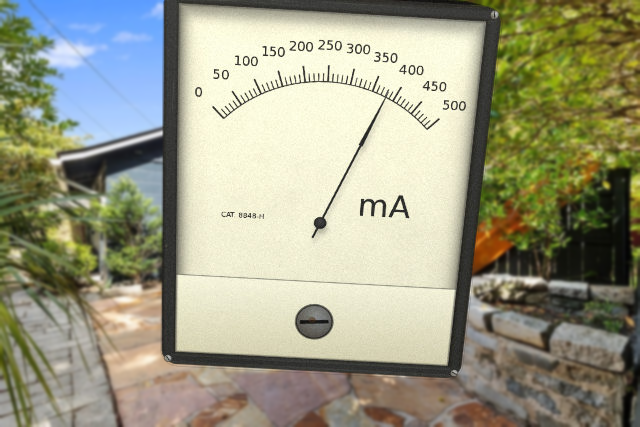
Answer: 380
